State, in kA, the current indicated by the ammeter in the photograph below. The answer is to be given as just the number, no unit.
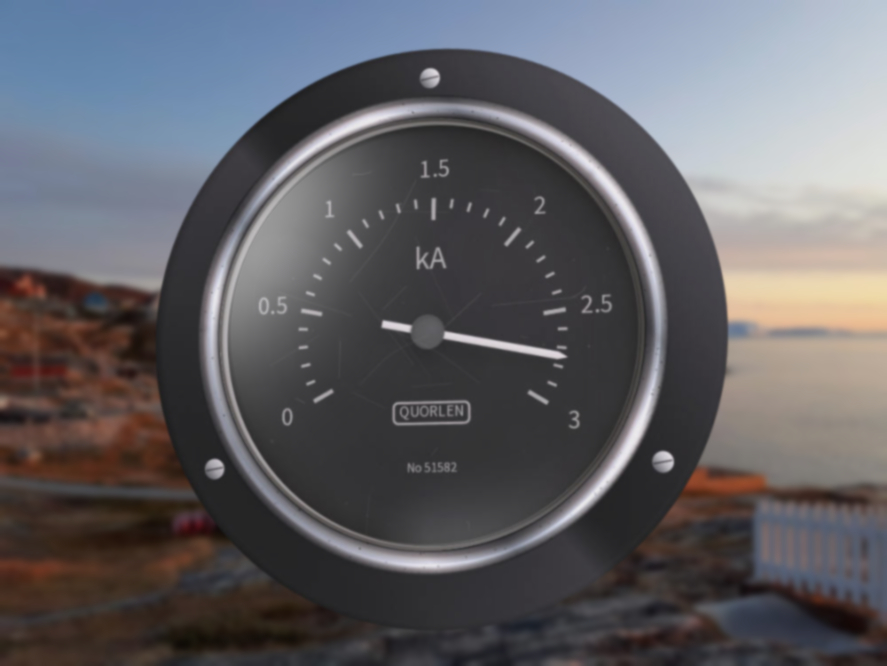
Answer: 2.75
